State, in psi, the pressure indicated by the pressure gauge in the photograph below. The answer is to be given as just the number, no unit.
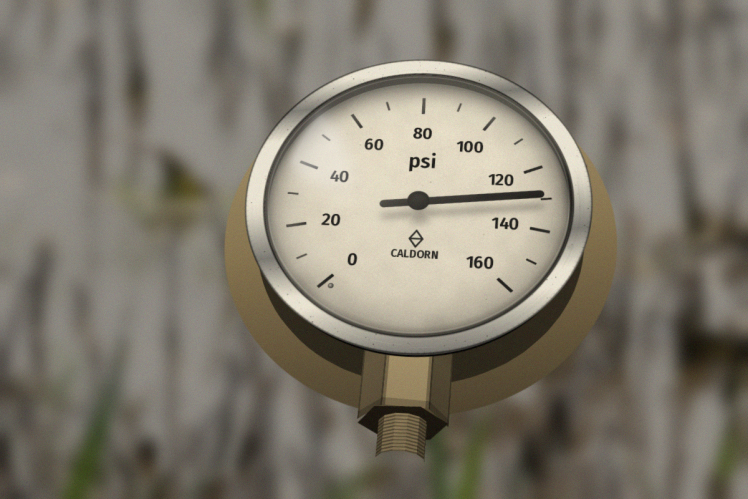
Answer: 130
